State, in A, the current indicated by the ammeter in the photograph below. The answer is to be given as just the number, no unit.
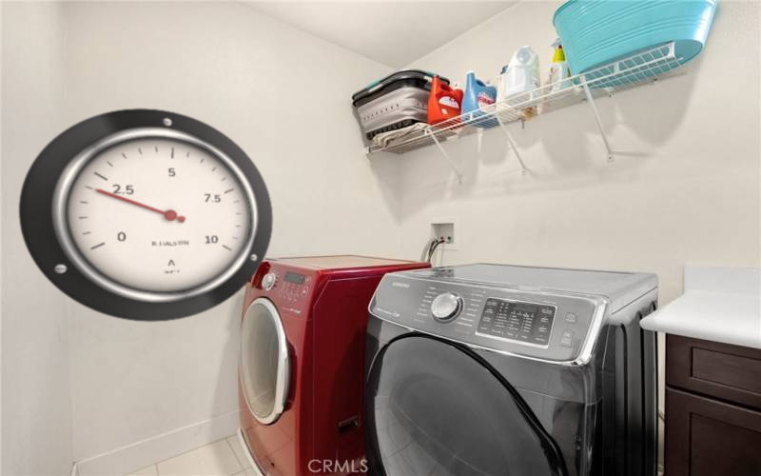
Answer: 2
